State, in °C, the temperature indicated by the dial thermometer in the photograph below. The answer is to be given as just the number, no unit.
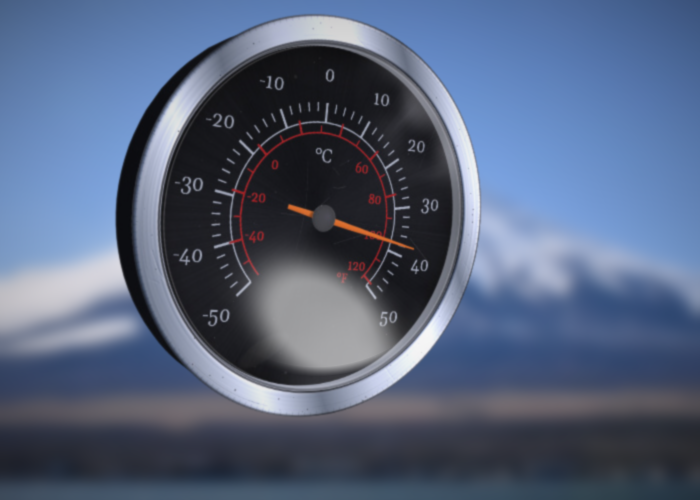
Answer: 38
